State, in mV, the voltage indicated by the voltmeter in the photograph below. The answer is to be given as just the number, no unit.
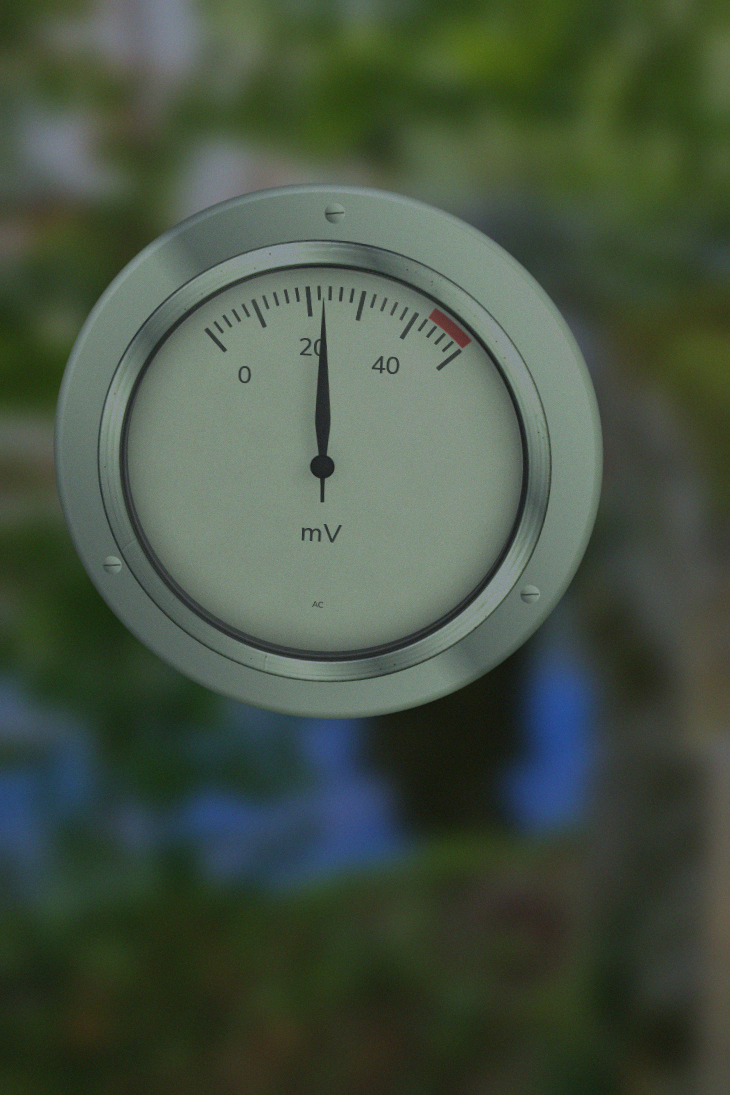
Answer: 23
